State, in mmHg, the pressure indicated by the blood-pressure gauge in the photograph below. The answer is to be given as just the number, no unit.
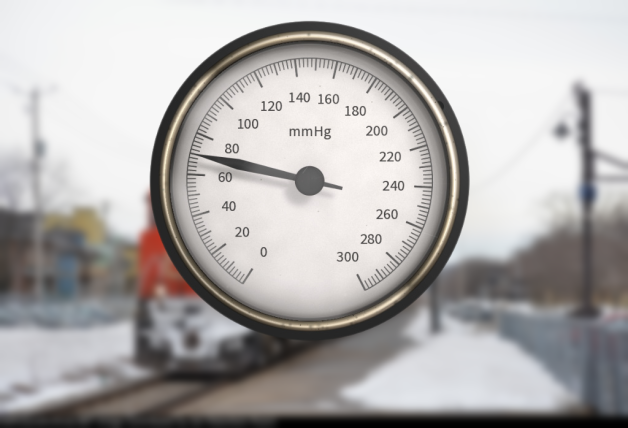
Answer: 70
